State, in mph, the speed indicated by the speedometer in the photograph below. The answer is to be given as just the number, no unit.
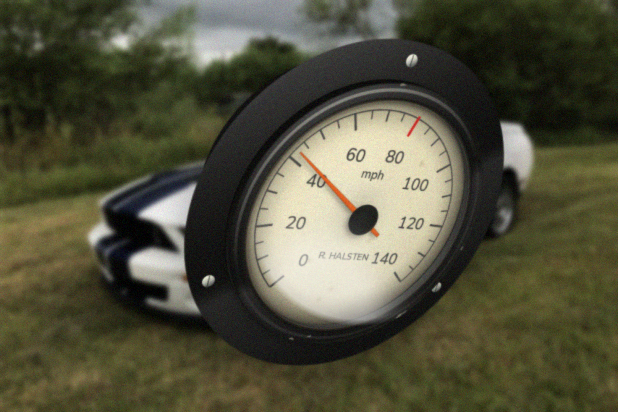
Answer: 42.5
